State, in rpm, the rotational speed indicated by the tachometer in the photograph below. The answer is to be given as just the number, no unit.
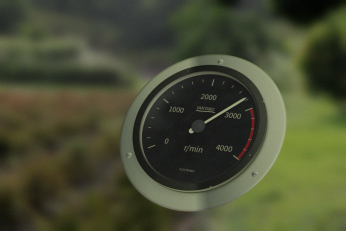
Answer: 2800
